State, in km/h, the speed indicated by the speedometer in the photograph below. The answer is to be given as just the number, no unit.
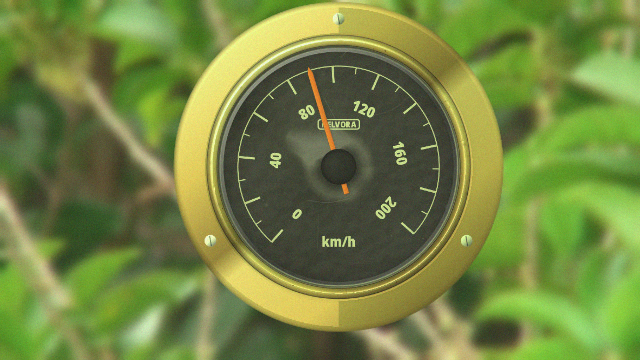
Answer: 90
